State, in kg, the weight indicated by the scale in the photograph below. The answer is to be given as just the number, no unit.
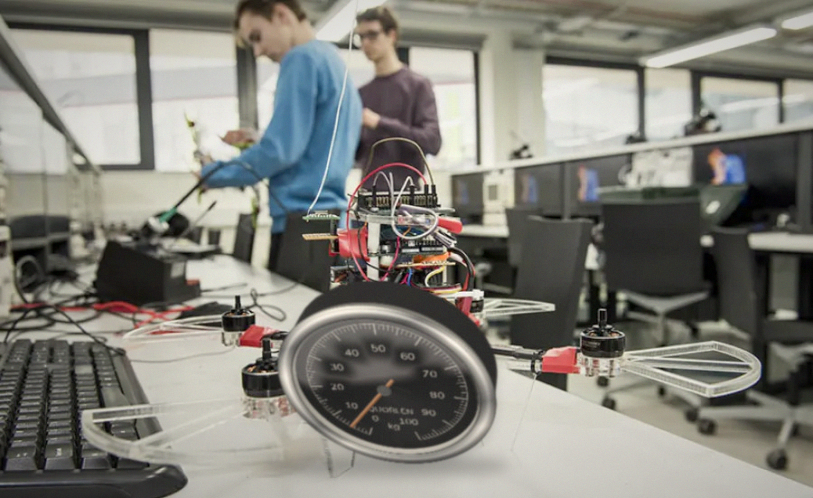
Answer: 5
